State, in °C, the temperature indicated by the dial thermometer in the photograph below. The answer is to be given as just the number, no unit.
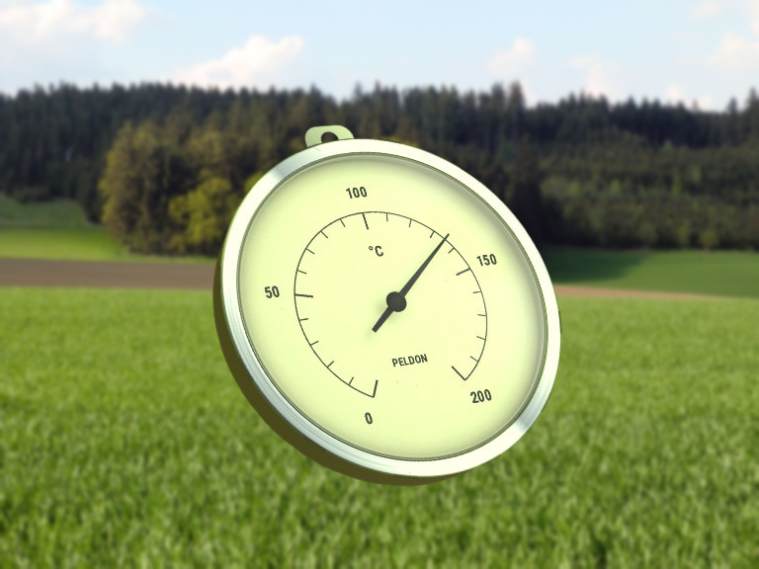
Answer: 135
